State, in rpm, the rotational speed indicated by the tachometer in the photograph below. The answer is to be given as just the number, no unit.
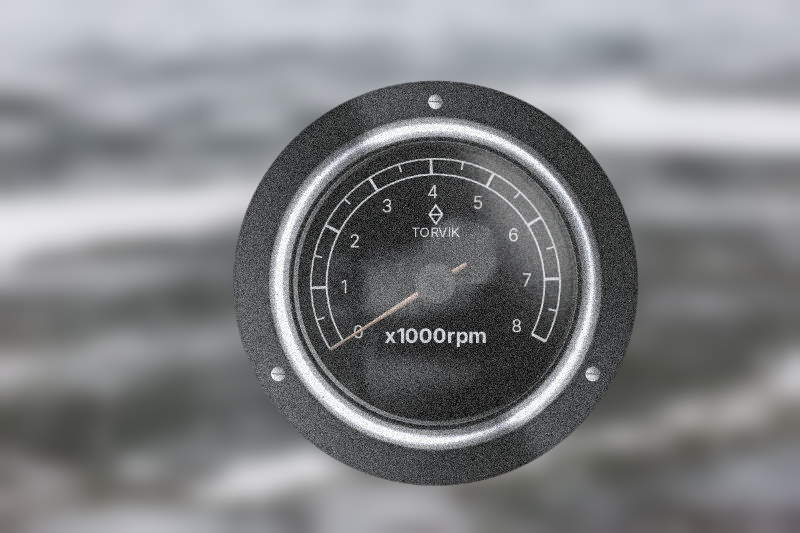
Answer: 0
